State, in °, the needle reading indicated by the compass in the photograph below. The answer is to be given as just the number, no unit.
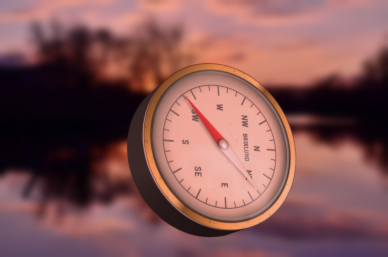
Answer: 230
